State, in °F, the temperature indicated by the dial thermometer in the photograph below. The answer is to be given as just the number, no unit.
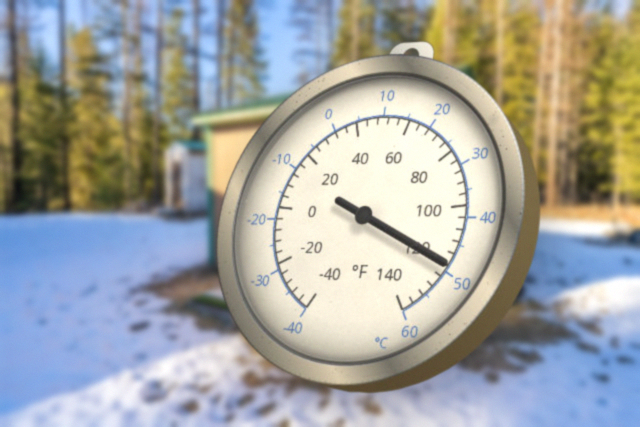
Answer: 120
